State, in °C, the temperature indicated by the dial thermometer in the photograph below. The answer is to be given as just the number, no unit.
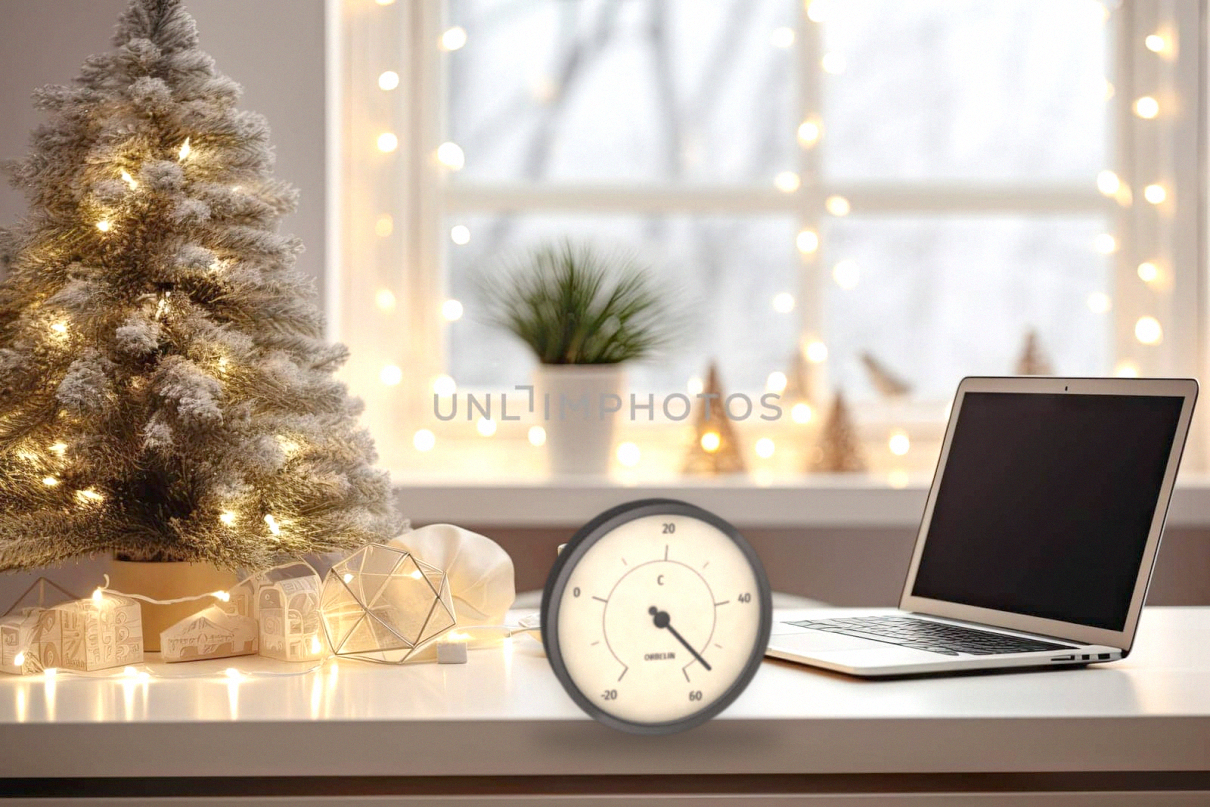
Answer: 55
